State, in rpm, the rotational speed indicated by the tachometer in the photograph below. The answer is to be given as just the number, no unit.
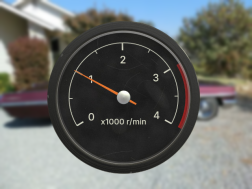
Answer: 1000
